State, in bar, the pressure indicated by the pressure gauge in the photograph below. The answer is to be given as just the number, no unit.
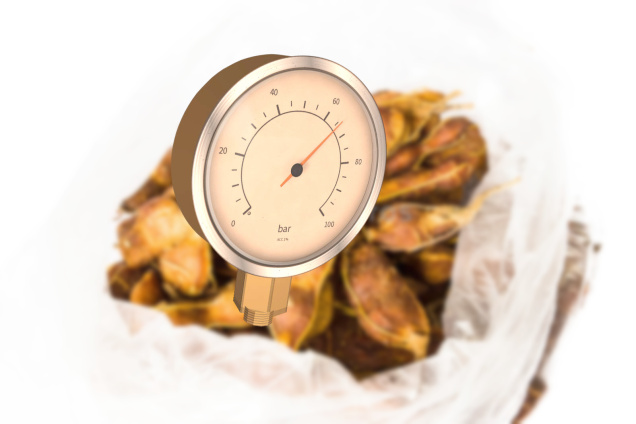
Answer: 65
